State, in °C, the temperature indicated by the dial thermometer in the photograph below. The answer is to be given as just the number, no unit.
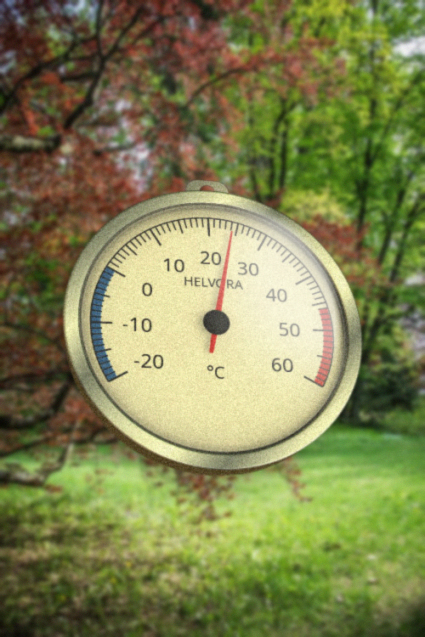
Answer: 24
